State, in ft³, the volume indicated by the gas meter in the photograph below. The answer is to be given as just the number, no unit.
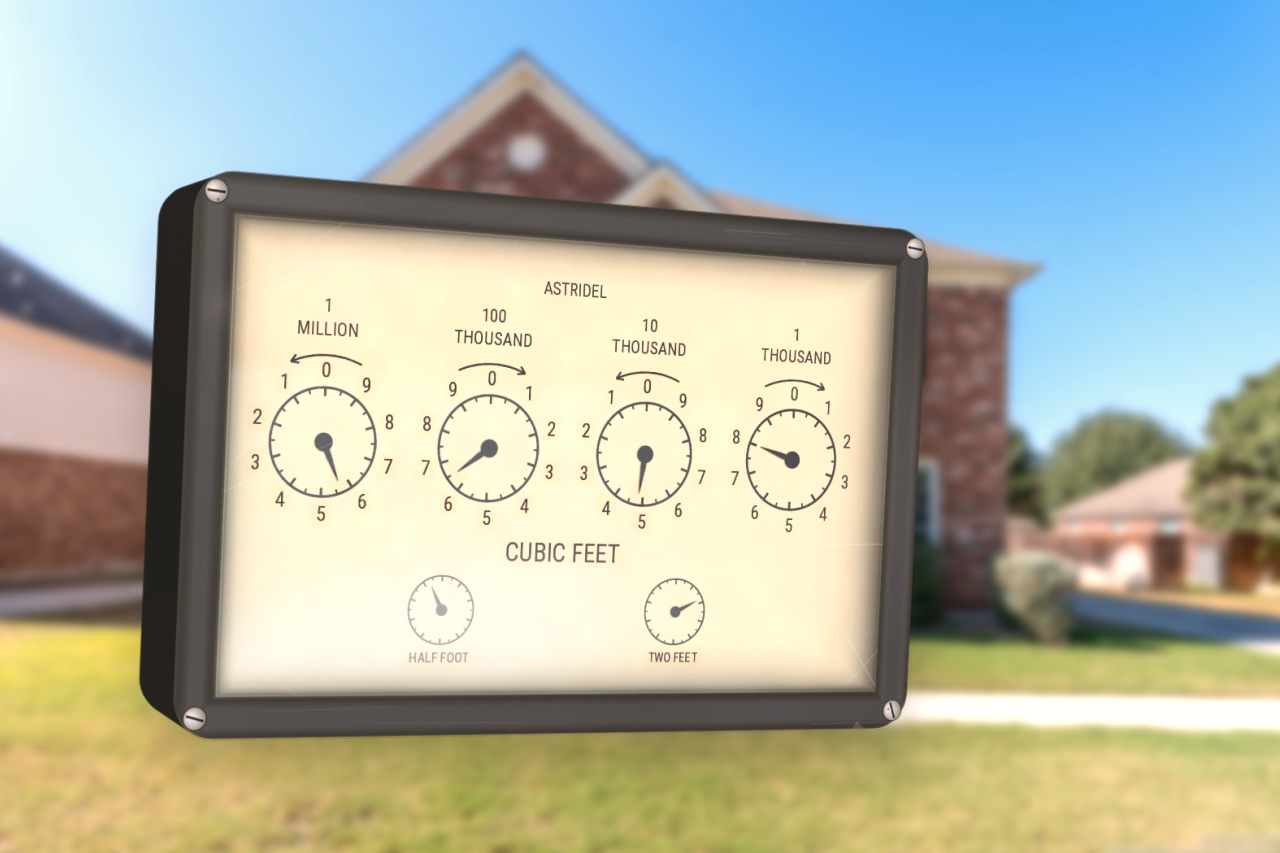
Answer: 564800
